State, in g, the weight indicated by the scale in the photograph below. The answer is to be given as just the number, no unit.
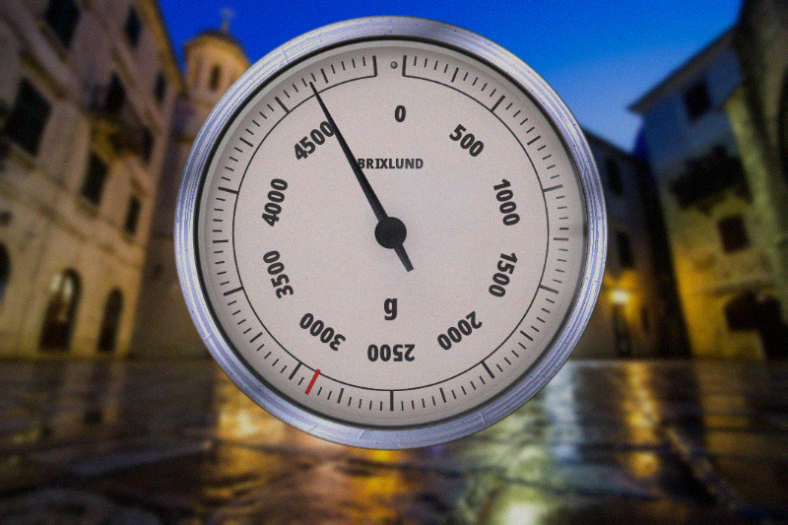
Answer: 4675
